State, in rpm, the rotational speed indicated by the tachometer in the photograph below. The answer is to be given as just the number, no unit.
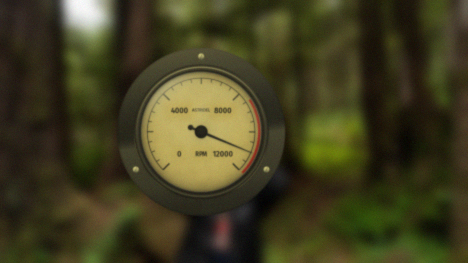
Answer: 11000
